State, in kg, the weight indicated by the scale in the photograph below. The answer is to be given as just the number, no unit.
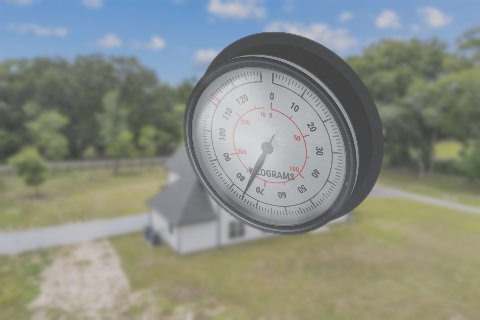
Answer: 75
